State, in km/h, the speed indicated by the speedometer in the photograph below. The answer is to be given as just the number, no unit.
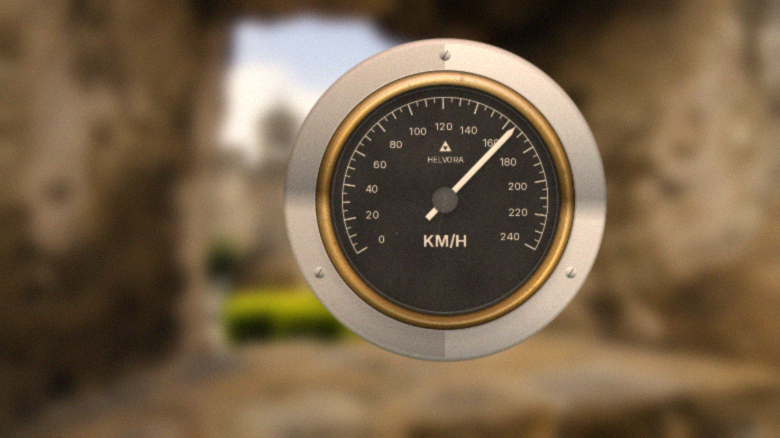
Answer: 165
